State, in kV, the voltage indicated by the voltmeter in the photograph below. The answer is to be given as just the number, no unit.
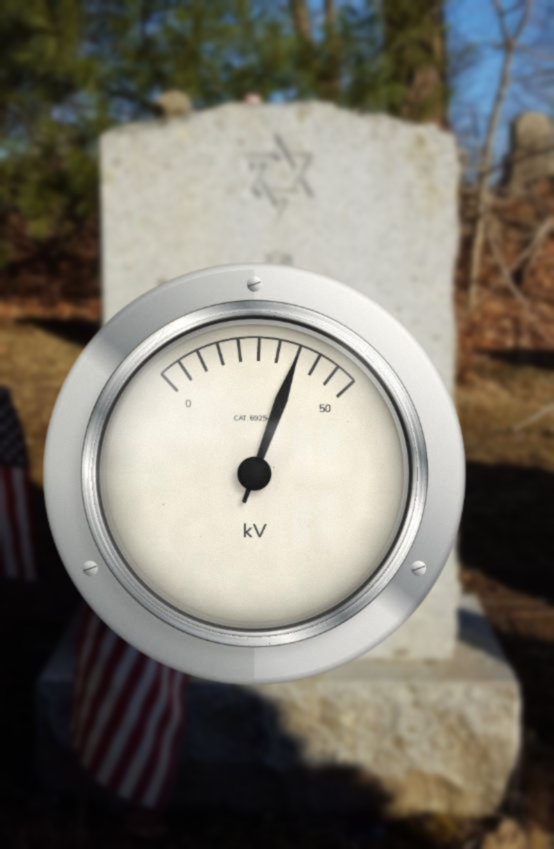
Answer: 35
